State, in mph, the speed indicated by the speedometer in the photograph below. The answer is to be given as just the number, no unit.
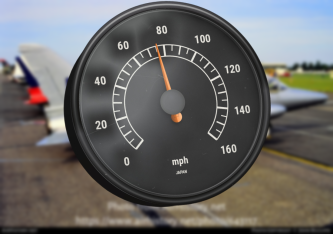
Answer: 75
